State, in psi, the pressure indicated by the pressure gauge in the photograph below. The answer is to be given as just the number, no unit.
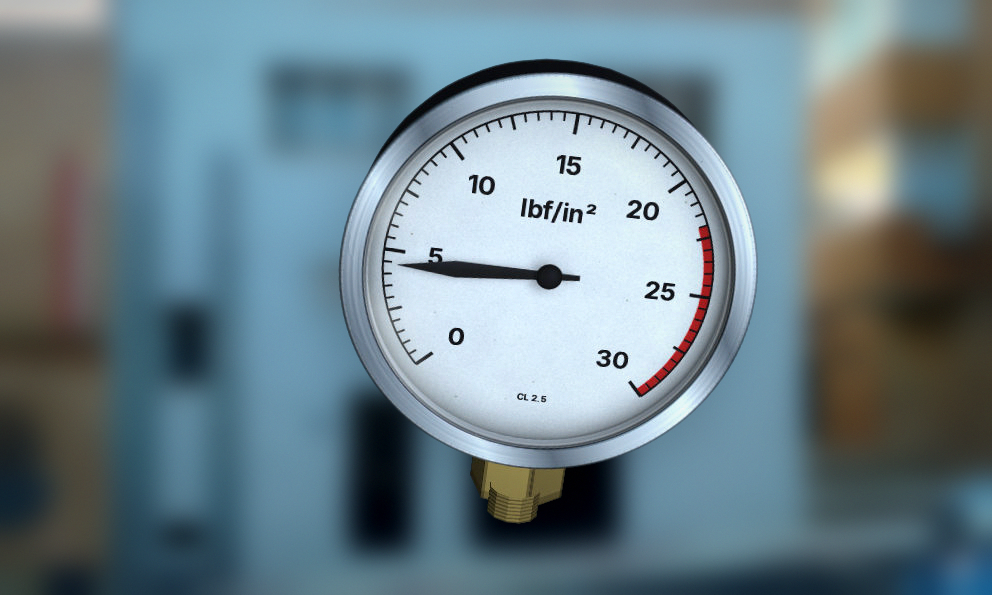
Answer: 4.5
